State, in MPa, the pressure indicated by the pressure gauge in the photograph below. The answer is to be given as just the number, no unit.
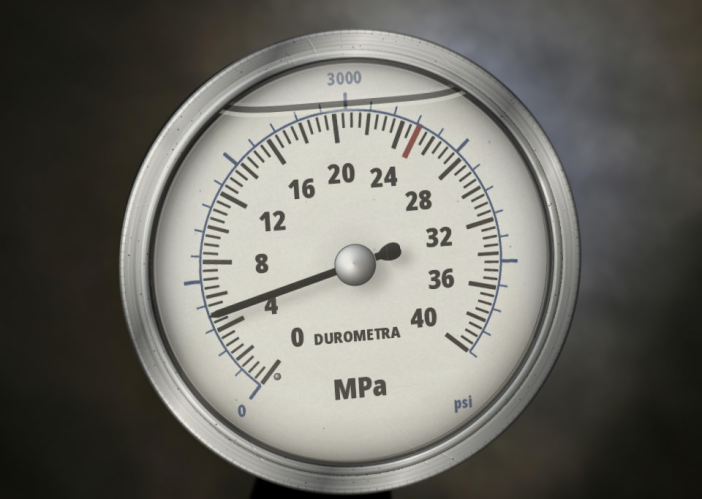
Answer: 5
